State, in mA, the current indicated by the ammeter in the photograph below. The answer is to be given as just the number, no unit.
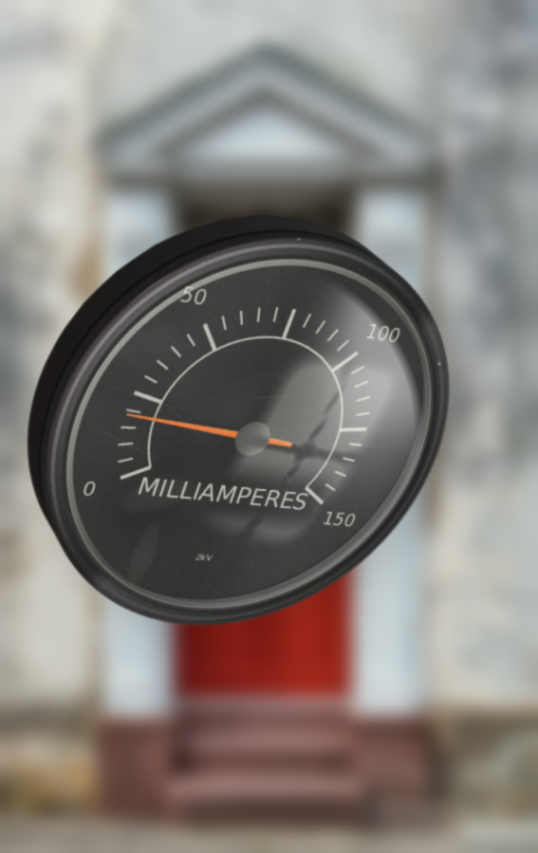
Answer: 20
